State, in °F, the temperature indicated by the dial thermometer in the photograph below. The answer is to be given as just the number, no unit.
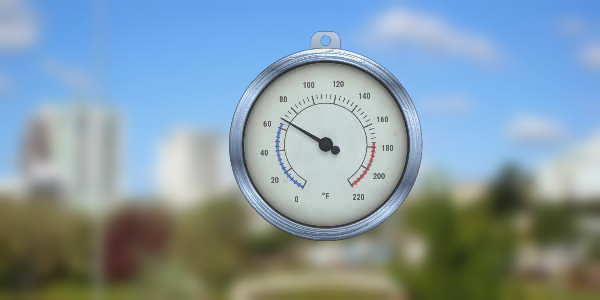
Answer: 68
